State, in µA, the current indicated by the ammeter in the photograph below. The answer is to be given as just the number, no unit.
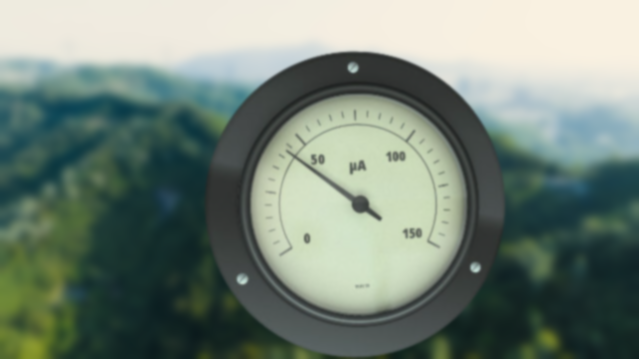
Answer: 42.5
